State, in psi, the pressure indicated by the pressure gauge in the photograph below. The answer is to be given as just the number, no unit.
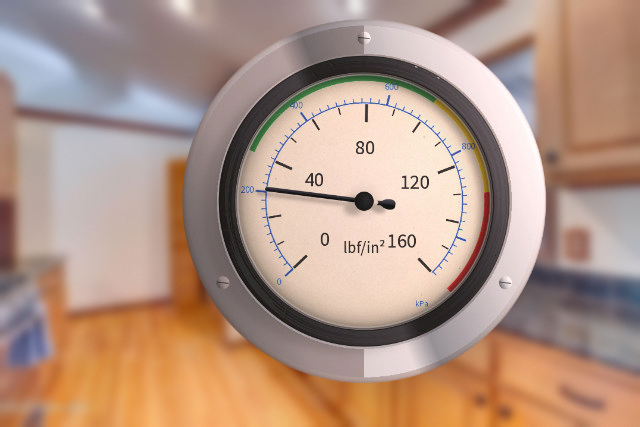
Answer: 30
